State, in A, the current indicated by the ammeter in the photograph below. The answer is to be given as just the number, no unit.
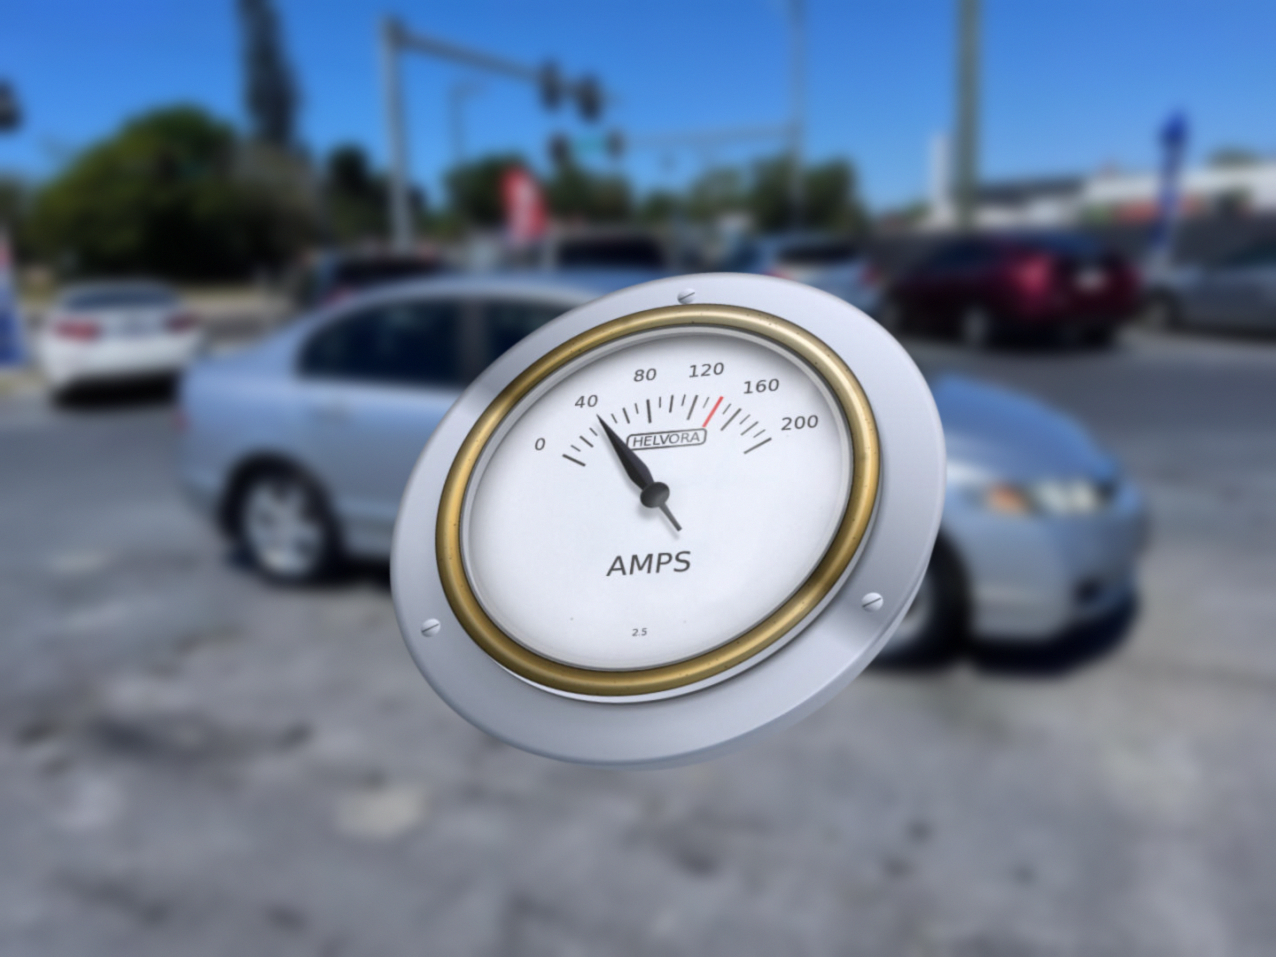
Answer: 40
